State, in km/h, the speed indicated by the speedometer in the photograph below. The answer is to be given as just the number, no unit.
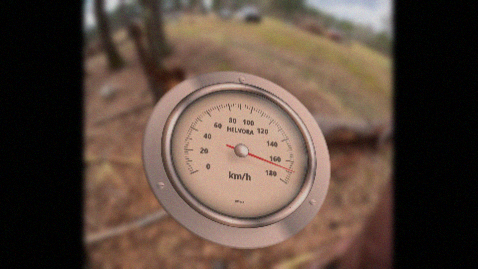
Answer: 170
